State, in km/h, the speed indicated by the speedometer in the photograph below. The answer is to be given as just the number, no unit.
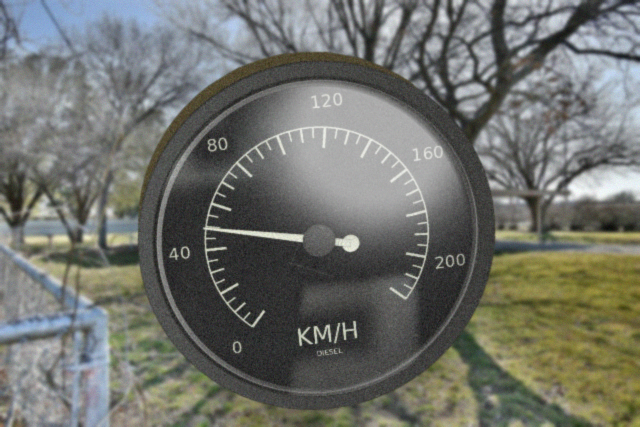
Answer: 50
